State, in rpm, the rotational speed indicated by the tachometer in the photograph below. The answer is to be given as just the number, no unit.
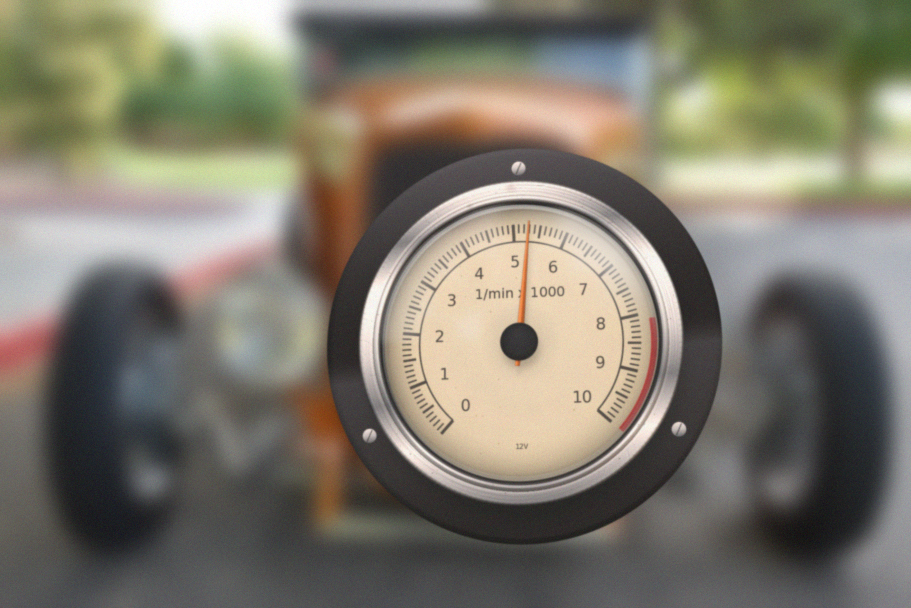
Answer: 5300
